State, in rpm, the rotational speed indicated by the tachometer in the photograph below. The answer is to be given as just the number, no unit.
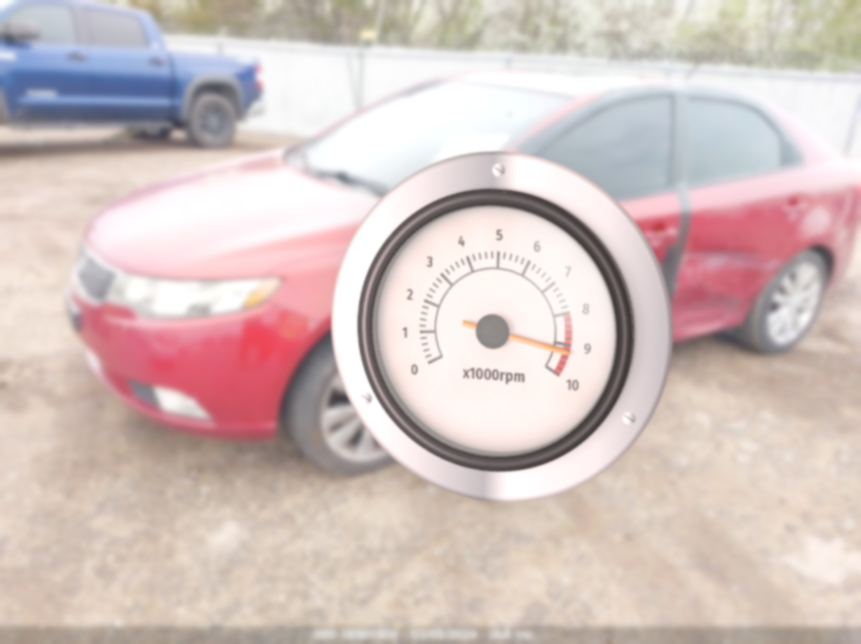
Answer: 9200
